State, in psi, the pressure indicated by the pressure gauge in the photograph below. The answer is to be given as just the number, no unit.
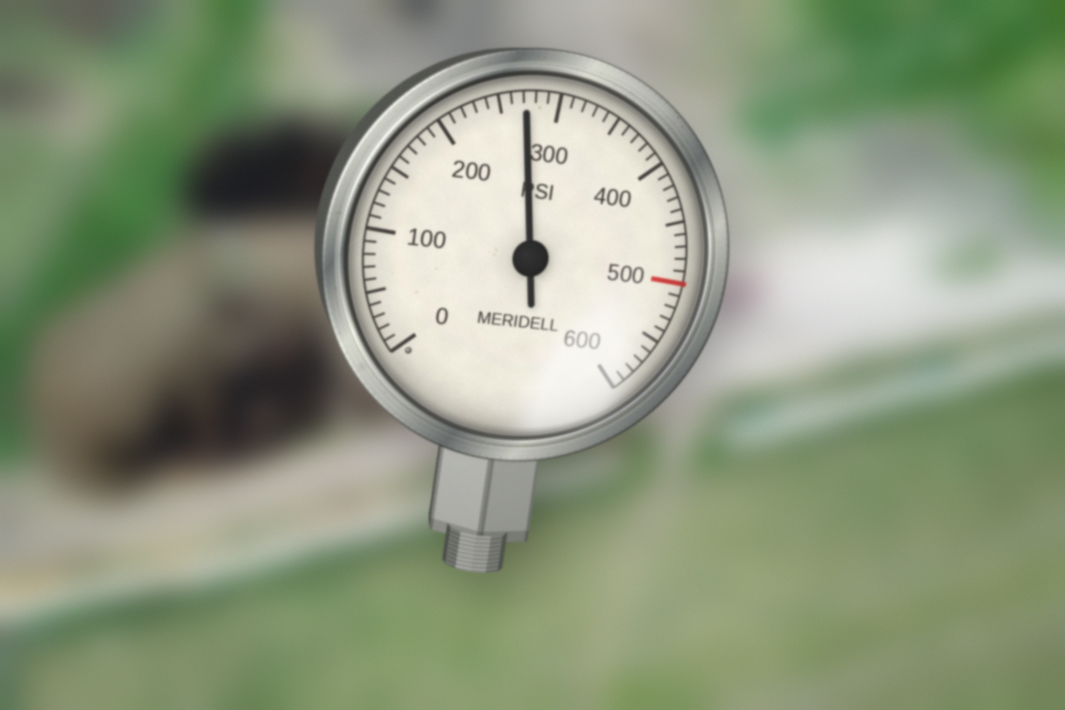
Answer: 270
